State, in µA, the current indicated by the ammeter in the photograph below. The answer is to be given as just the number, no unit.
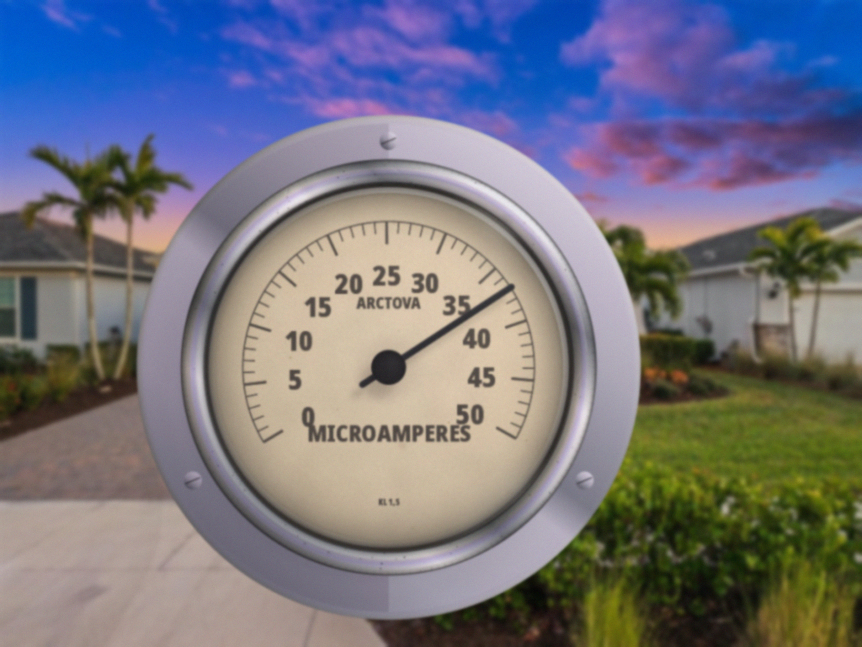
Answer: 37
